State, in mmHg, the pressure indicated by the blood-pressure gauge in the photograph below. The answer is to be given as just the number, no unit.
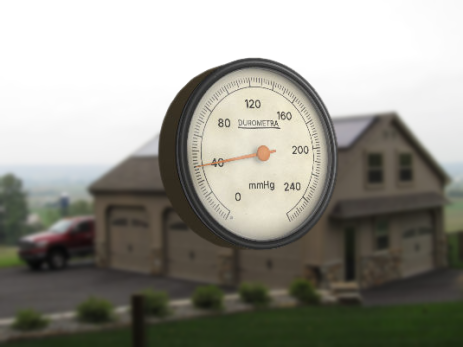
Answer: 40
